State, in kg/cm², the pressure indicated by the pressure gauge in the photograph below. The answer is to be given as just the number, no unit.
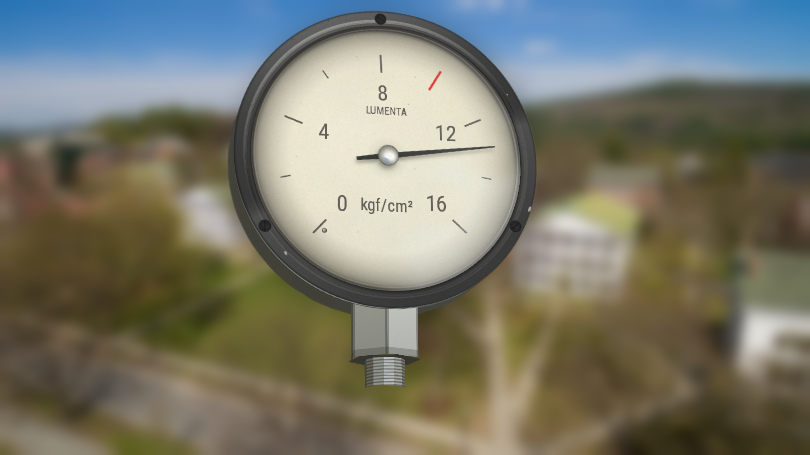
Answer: 13
